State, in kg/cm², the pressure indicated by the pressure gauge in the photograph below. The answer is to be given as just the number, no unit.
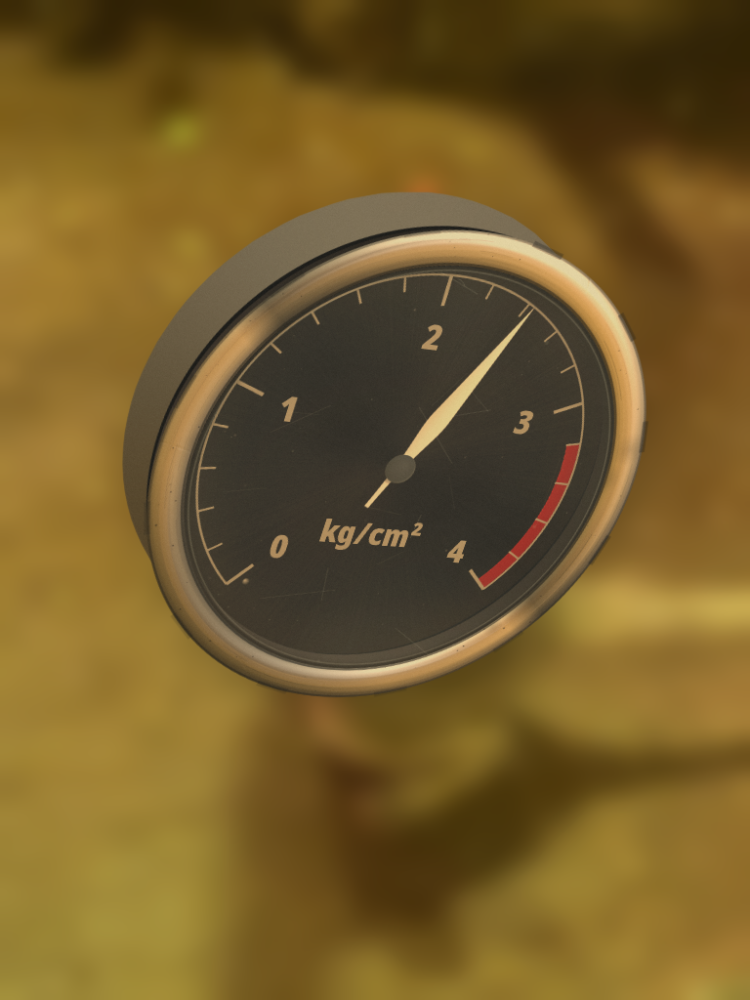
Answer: 2.4
